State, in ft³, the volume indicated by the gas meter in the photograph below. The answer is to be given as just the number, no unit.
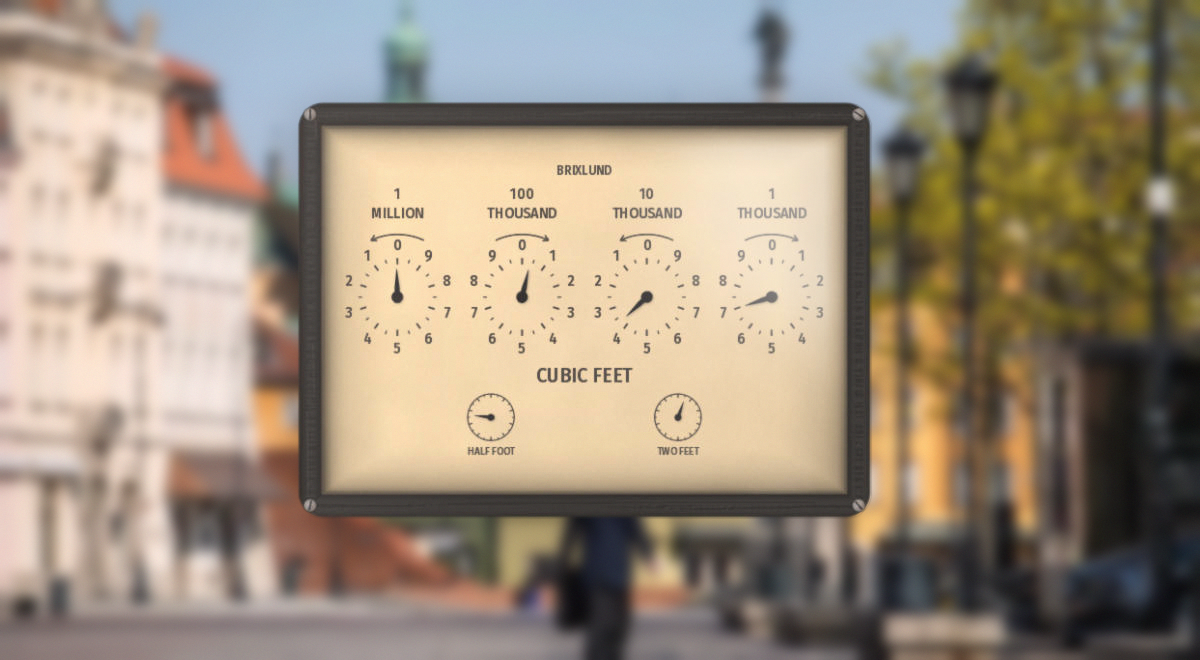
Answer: 3700
